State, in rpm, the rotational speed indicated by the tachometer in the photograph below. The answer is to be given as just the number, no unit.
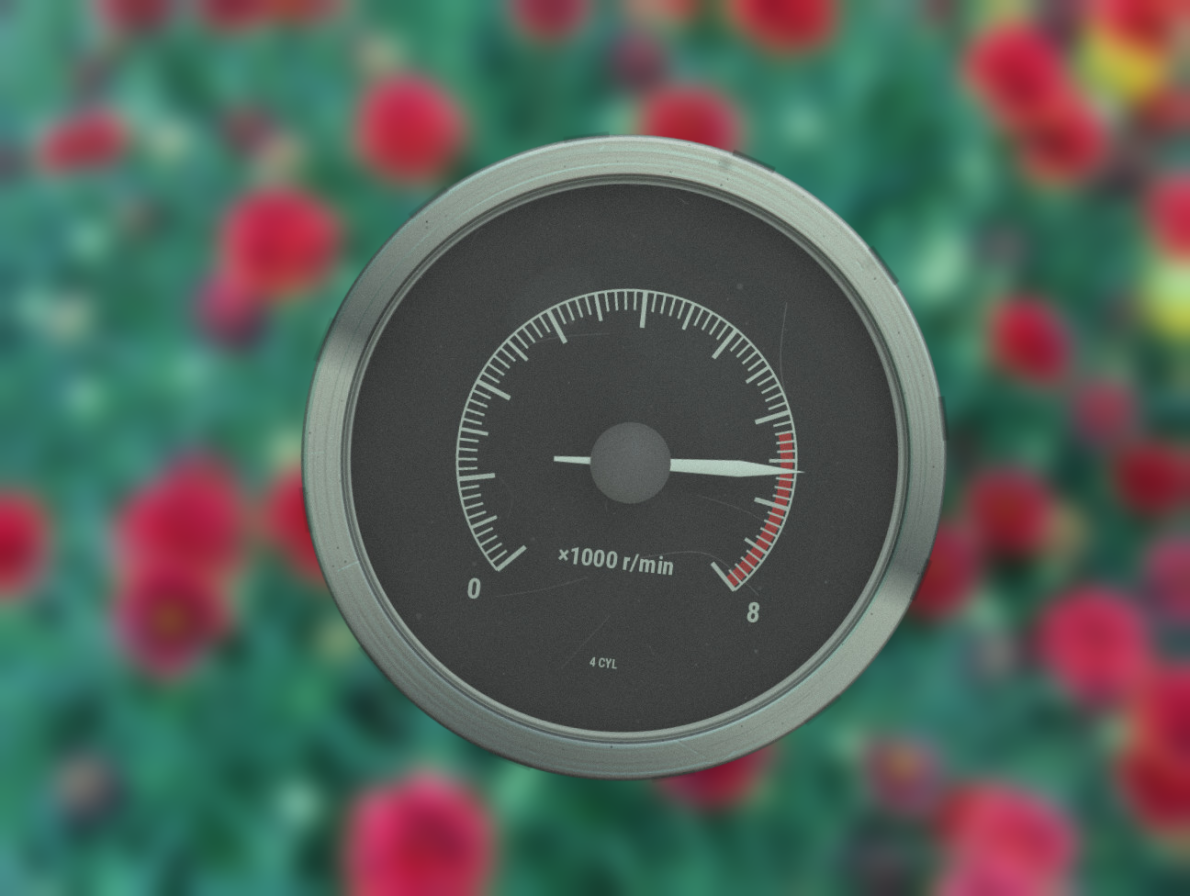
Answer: 6600
